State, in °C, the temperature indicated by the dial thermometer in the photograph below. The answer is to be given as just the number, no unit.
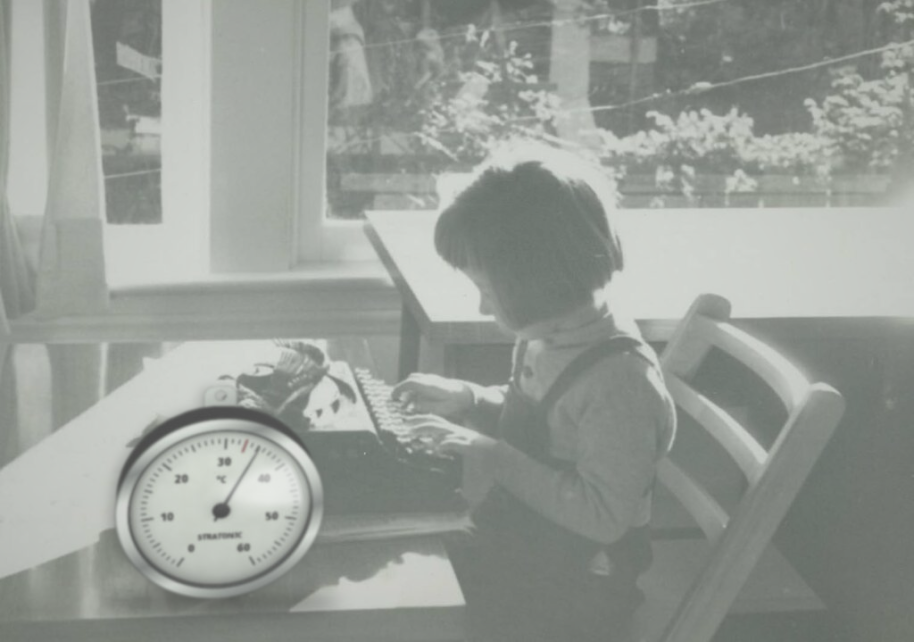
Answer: 35
